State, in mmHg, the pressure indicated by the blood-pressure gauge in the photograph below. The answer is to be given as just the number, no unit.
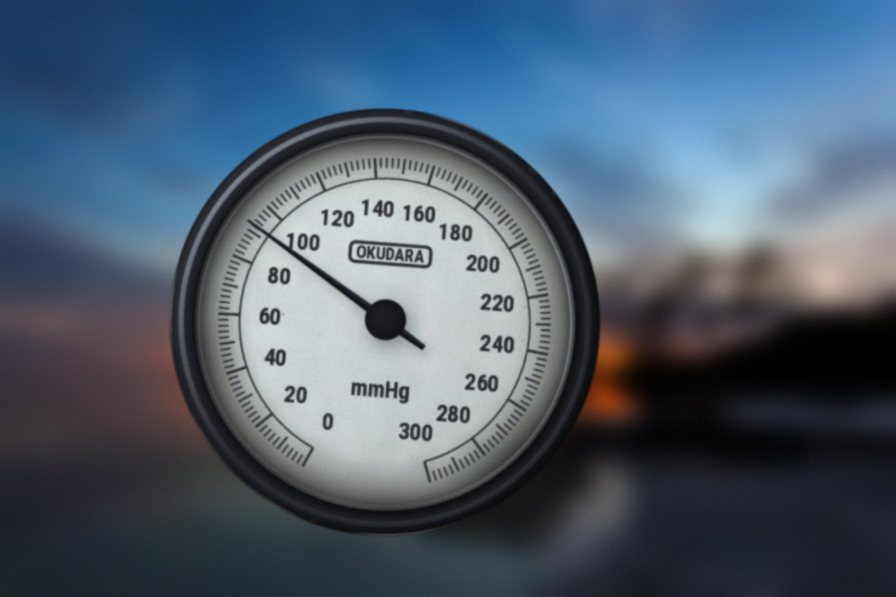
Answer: 92
